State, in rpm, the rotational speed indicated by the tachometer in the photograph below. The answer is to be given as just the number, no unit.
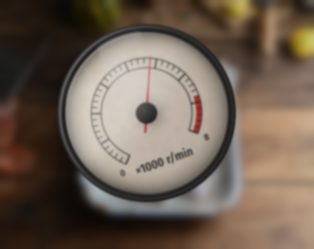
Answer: 4800
